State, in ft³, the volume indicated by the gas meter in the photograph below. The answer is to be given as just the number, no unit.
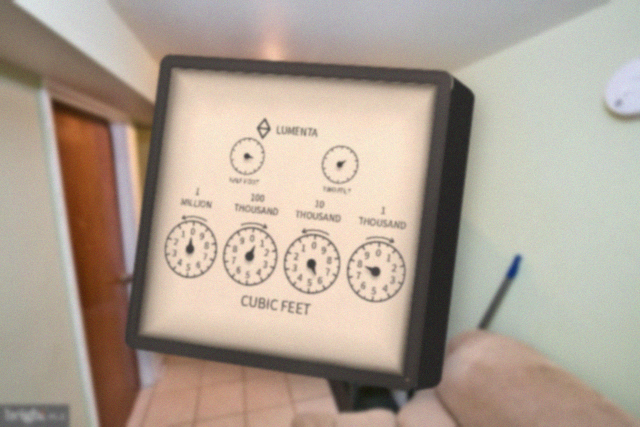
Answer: 5800
